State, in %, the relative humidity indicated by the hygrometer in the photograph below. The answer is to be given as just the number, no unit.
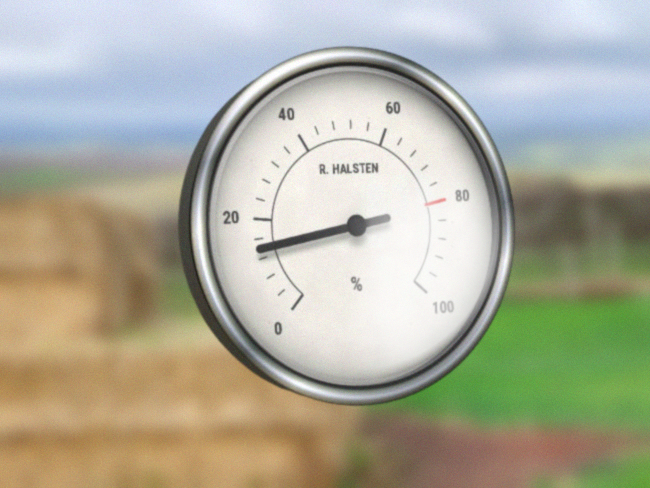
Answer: 14
